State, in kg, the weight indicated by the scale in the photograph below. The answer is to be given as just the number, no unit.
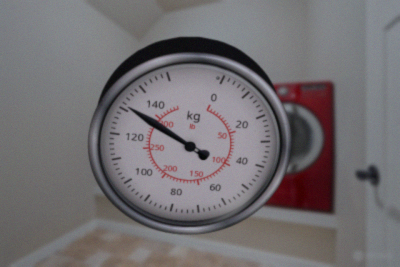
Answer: 132
